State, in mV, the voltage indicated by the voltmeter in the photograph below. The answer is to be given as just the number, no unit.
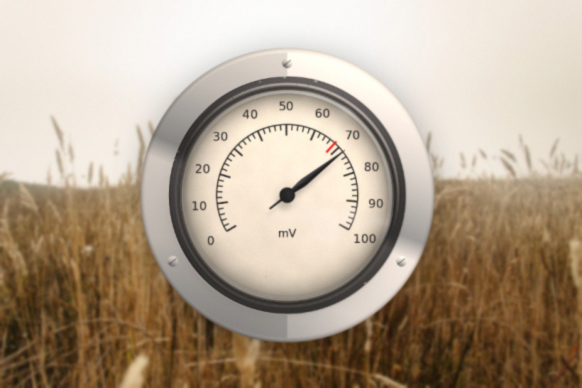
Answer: 72
